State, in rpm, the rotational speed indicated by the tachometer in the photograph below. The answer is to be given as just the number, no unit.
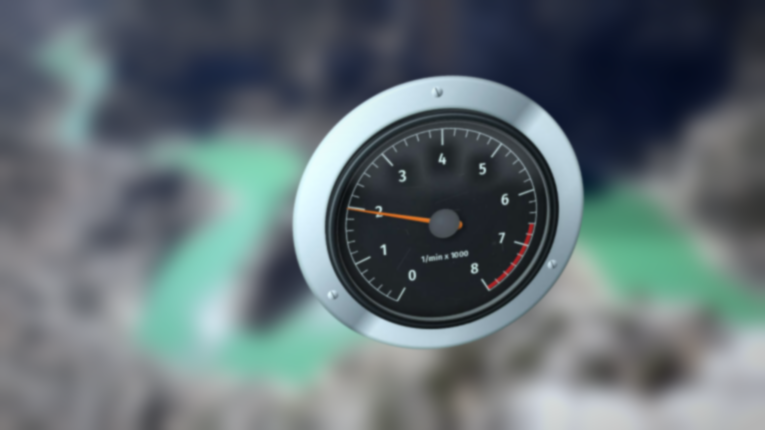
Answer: 2000
